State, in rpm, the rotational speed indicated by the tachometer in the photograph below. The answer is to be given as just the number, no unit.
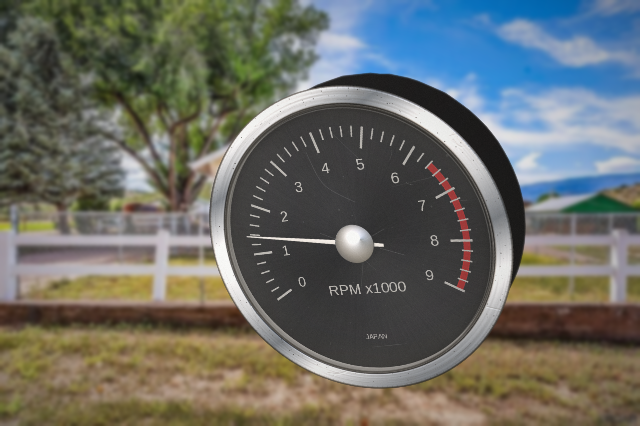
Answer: 1400
